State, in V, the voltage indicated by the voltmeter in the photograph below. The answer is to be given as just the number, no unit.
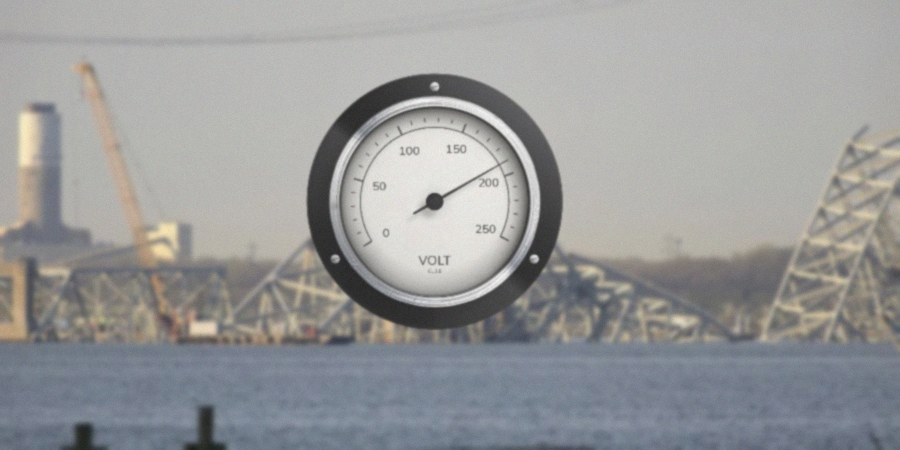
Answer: 190
